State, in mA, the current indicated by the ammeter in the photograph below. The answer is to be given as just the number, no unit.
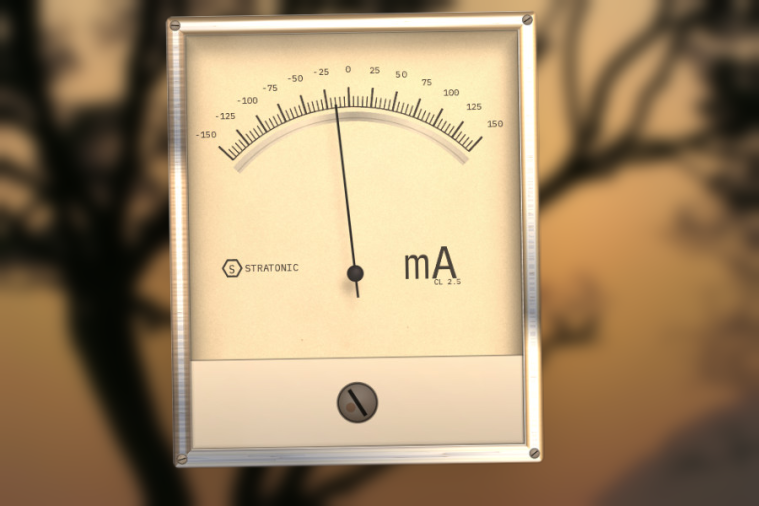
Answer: -15
